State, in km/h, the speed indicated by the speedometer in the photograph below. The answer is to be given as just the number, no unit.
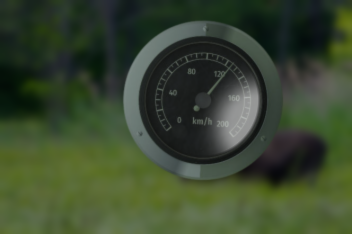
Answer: 125
